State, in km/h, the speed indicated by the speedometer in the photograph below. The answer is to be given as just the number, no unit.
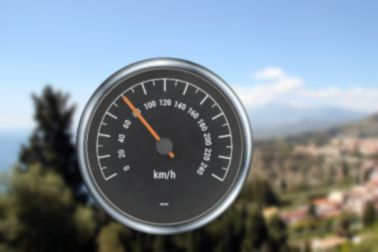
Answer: 80
